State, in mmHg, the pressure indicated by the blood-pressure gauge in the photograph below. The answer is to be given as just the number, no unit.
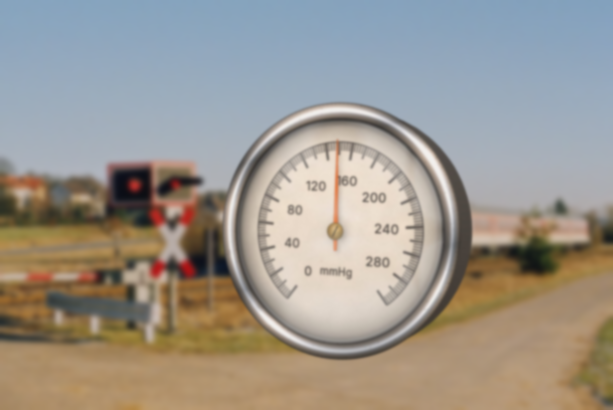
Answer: 150
